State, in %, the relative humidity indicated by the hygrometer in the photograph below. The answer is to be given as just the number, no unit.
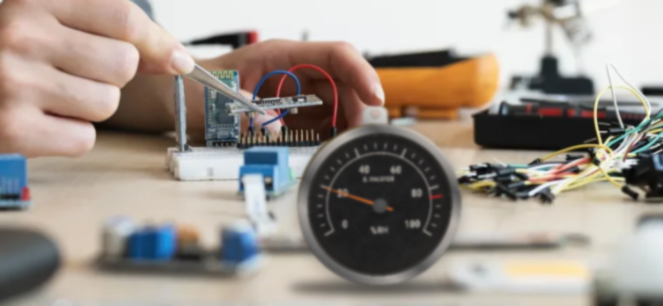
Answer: 20
